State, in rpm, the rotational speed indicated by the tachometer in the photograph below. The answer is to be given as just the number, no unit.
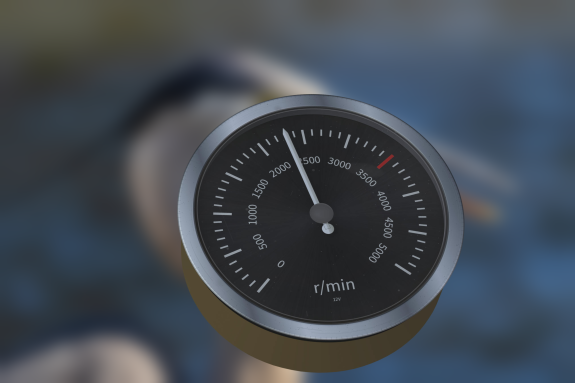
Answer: 2300
